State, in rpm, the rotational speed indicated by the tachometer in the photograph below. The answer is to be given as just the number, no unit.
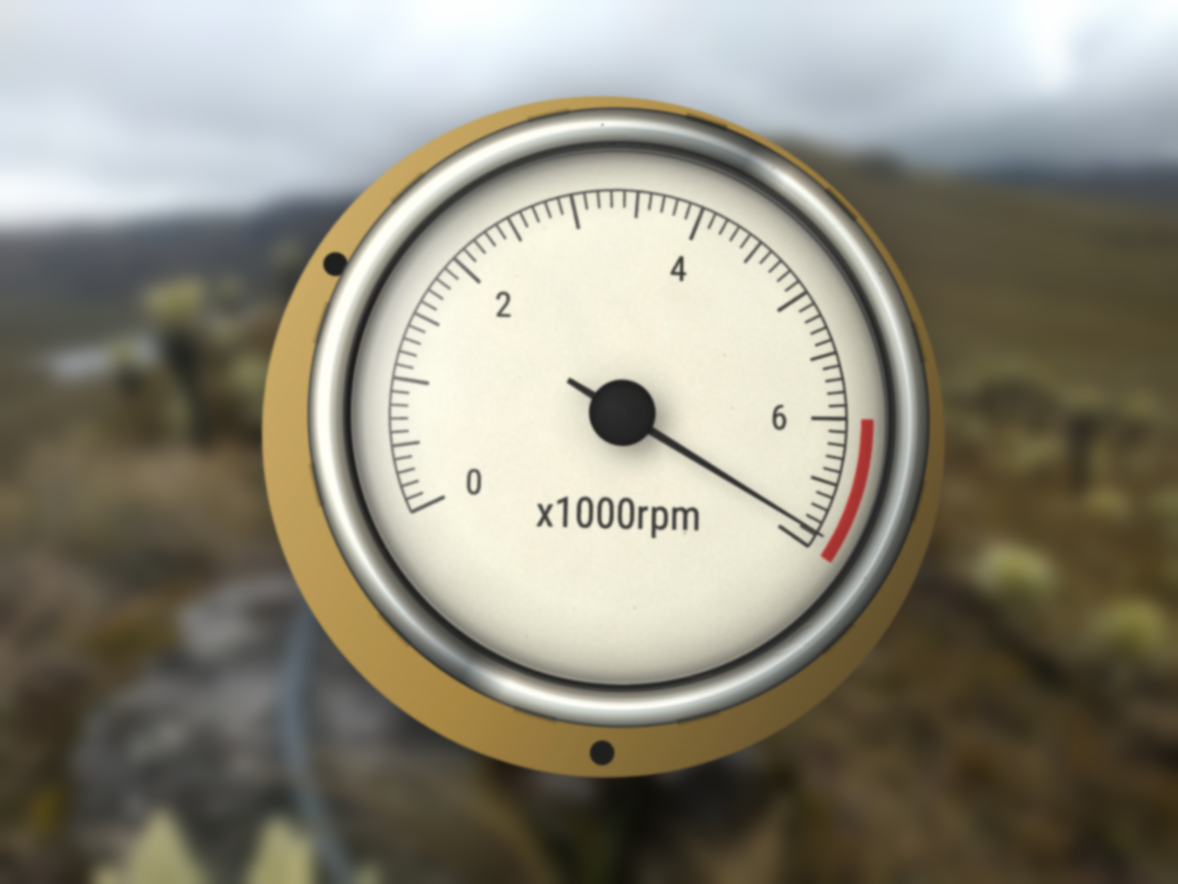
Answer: 6900
